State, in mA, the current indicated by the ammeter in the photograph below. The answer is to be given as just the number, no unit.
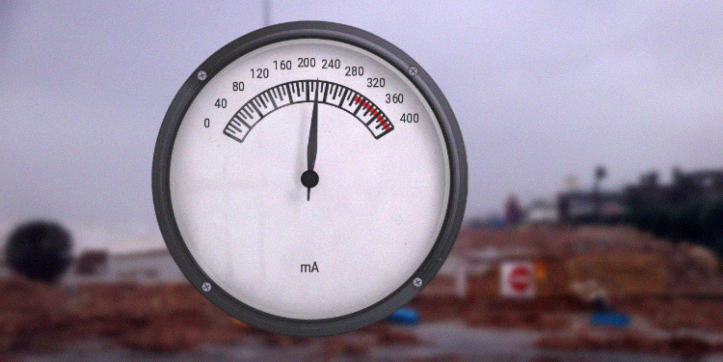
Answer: 220
